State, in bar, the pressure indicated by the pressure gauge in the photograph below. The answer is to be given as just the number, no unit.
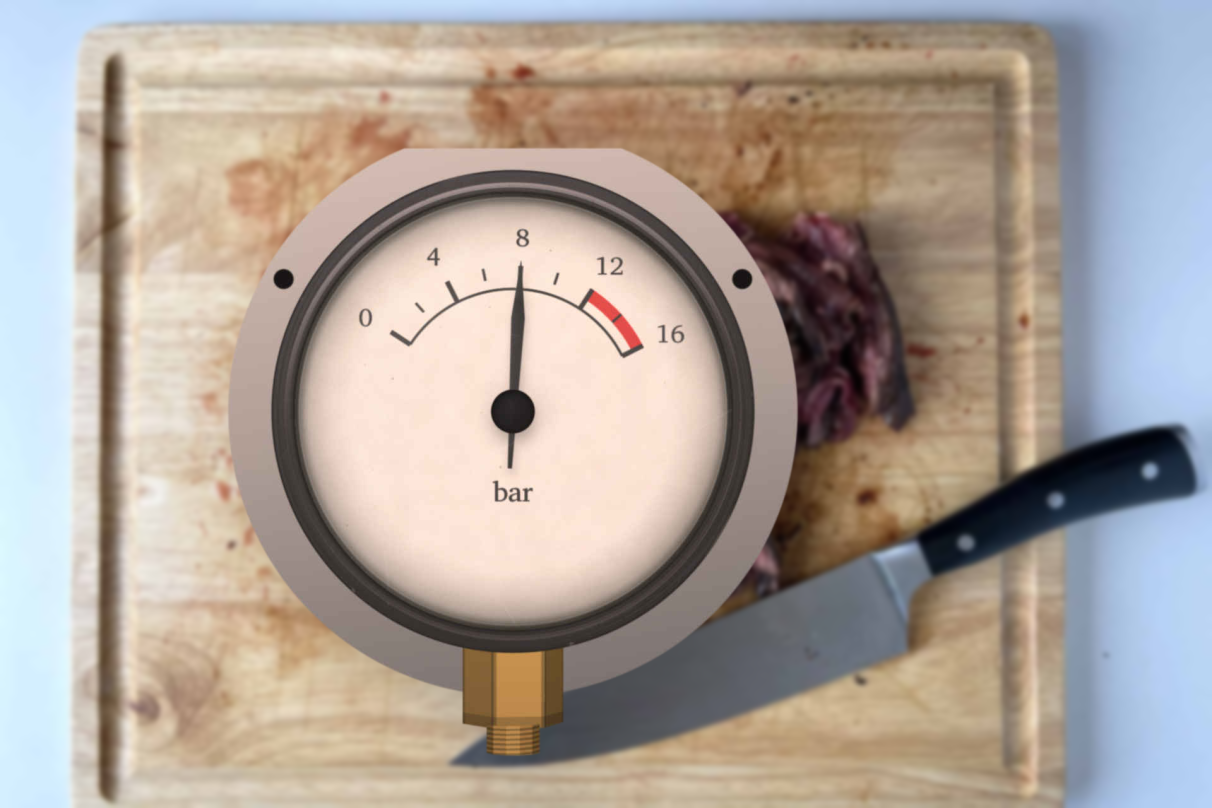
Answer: 8
